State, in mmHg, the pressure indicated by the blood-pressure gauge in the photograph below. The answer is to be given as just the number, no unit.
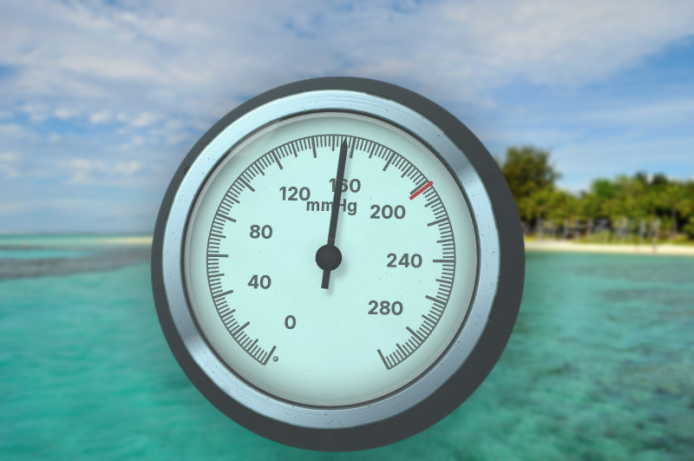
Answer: 156
